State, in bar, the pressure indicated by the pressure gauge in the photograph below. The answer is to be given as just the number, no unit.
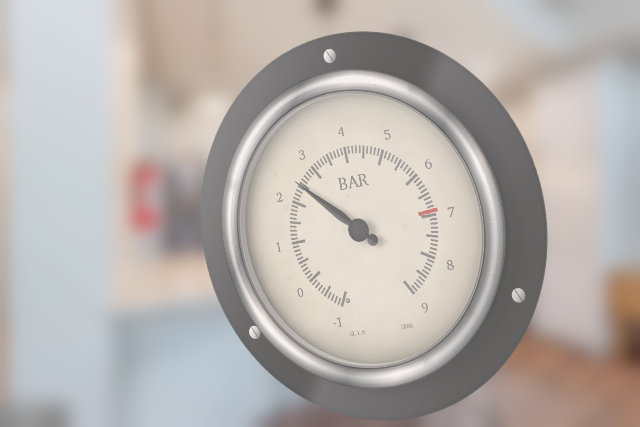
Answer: 2.5
